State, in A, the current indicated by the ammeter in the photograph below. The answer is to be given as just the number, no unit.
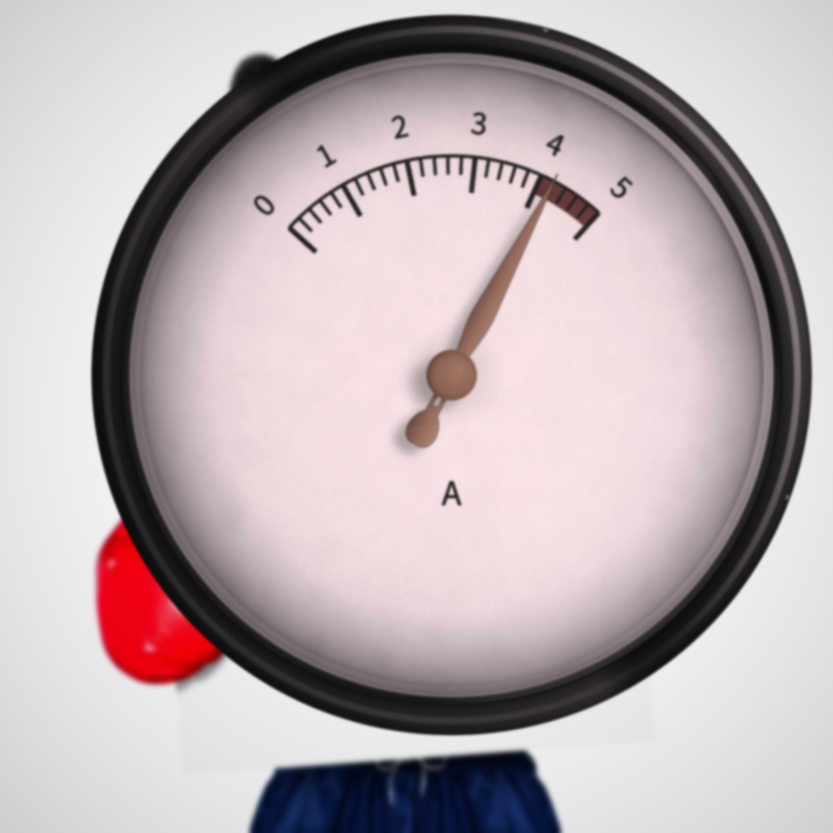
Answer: 4.2
